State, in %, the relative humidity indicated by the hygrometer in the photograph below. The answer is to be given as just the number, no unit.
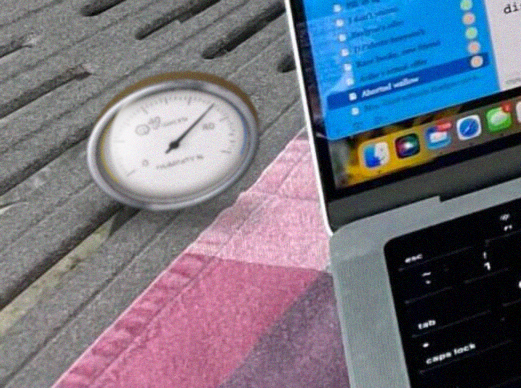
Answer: 70
